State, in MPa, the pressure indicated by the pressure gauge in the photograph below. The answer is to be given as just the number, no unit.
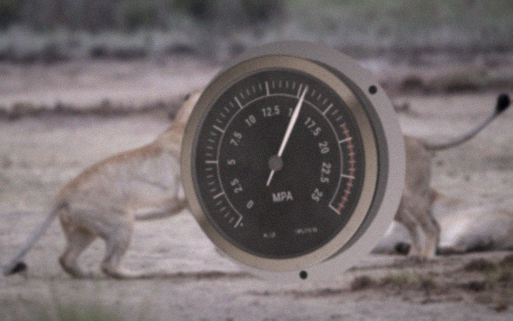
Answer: 15.5
